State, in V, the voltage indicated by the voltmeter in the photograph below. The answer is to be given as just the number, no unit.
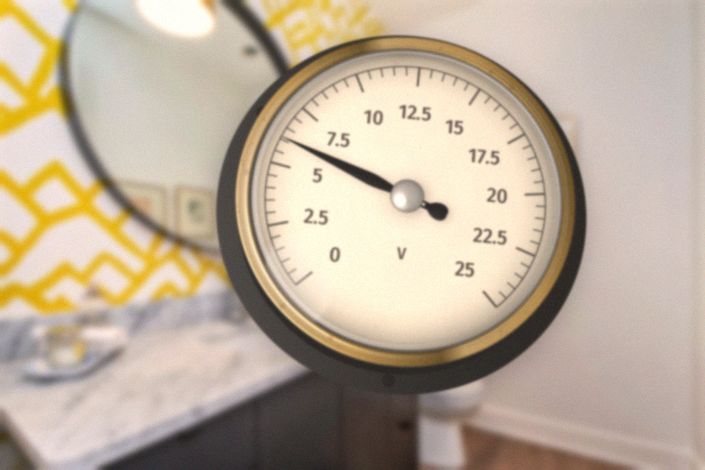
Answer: 6
